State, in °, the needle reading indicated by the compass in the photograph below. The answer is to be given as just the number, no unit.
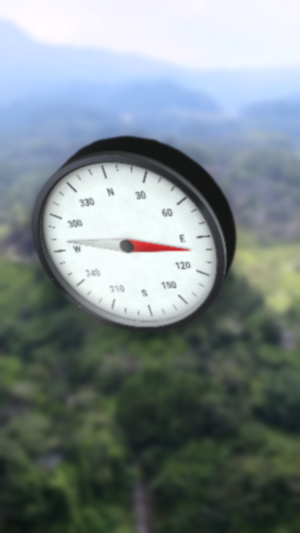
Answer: 100
